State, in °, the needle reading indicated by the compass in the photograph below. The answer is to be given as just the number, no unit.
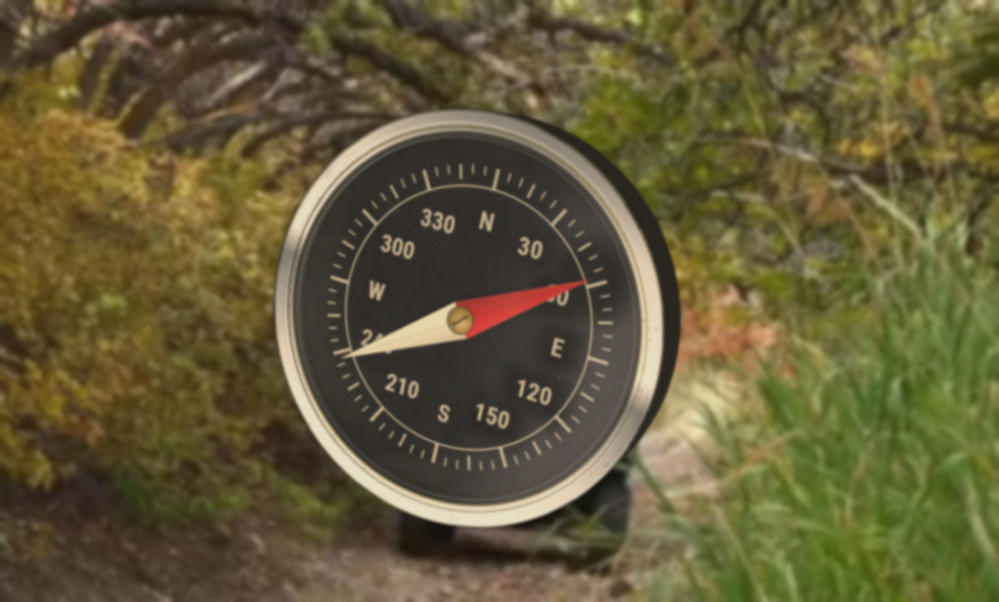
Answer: 57.5
